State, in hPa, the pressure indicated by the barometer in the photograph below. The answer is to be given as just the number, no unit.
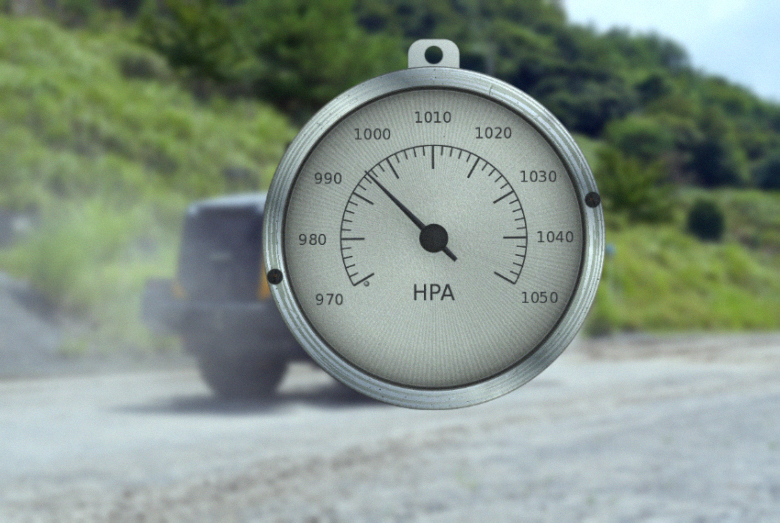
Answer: 995
